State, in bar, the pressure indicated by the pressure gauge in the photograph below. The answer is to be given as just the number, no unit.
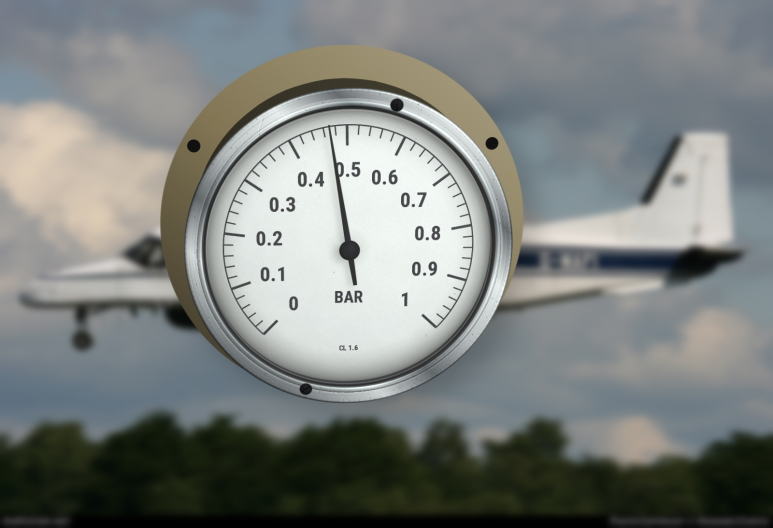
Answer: 0.47
